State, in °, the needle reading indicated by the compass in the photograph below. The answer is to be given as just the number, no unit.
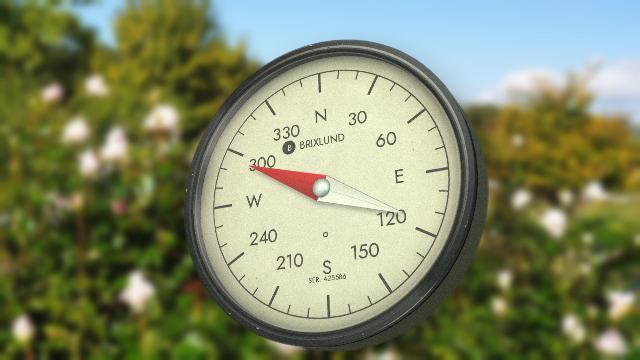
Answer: 295
